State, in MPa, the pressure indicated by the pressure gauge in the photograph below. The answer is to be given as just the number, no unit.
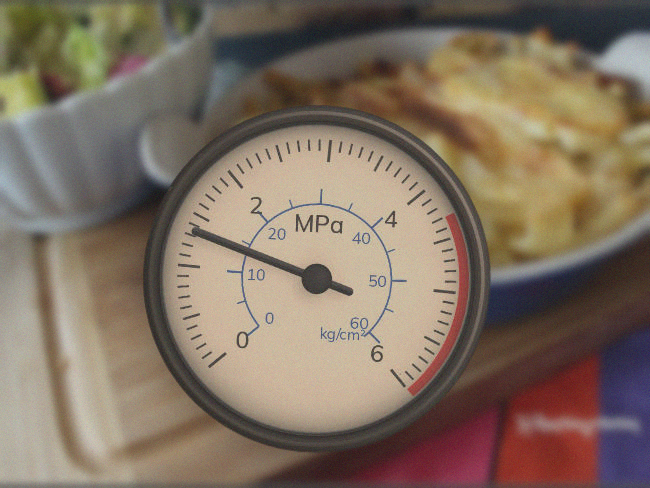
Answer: 1.35
